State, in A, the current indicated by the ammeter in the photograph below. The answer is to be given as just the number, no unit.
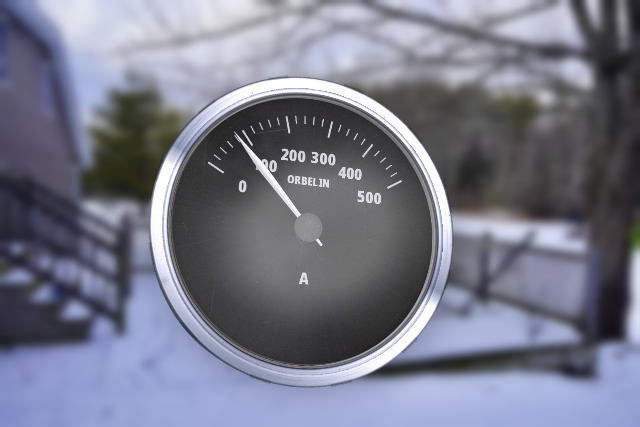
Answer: 80
